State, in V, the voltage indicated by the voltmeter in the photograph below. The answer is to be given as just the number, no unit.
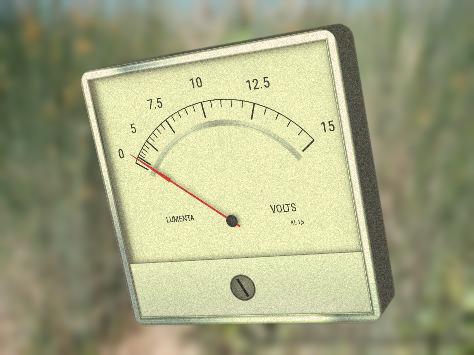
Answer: 2.5
